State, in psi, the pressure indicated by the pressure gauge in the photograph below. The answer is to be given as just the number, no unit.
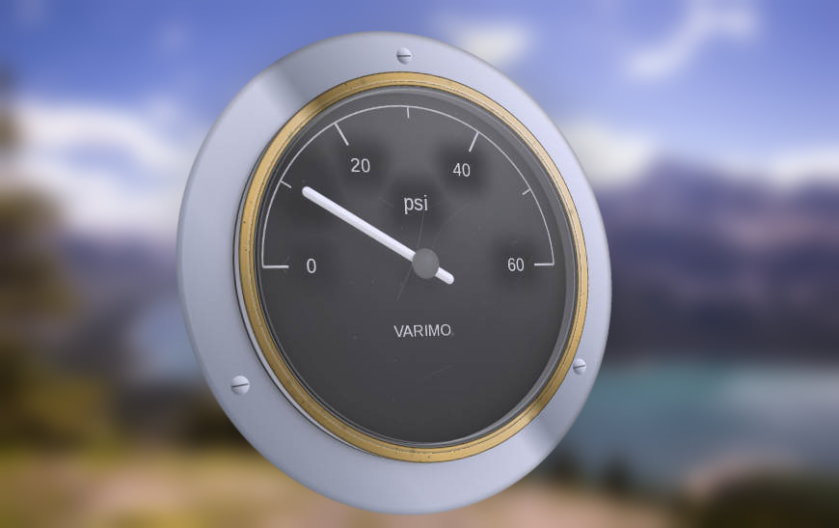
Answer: 10
